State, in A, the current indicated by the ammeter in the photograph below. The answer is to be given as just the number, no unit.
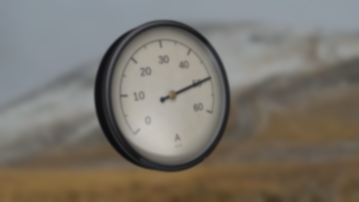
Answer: 50
